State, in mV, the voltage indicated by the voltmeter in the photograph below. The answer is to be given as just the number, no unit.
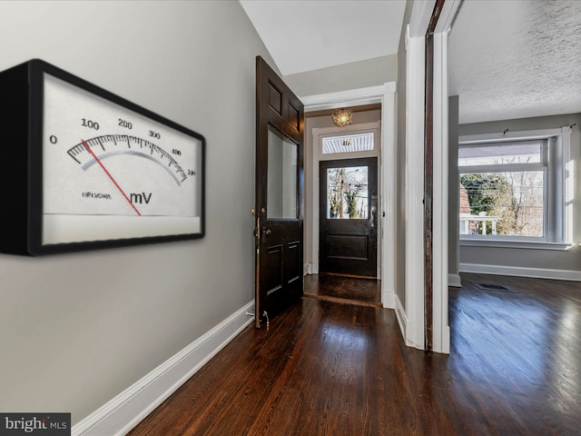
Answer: 50
